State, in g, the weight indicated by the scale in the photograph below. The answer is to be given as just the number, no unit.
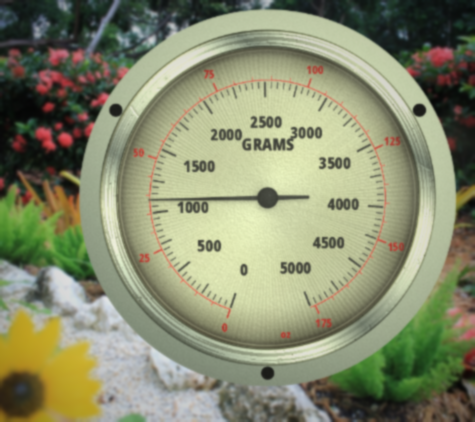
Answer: 1100
